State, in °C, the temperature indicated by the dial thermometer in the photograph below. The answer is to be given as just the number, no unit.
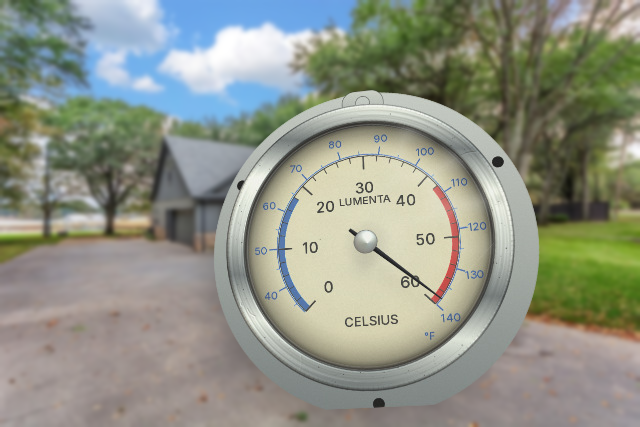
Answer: 59
